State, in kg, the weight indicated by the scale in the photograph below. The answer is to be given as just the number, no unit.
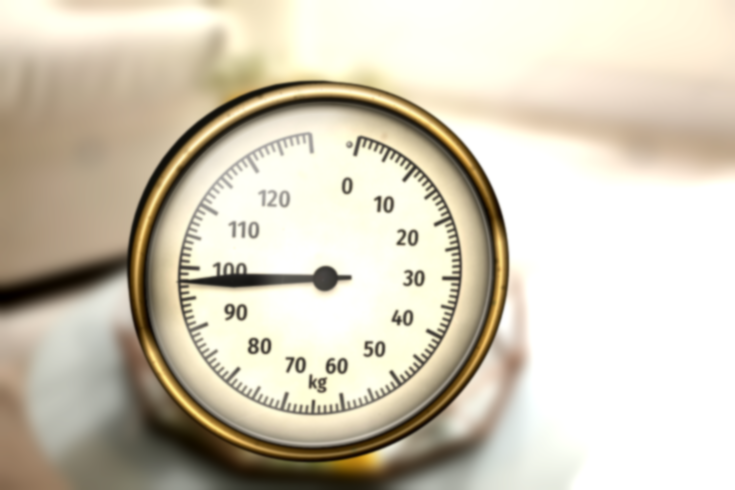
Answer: 98
